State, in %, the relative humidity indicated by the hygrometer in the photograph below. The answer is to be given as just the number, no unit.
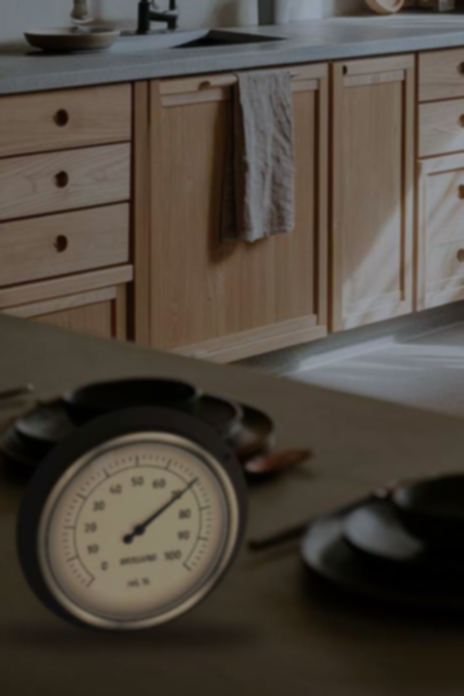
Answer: 70
